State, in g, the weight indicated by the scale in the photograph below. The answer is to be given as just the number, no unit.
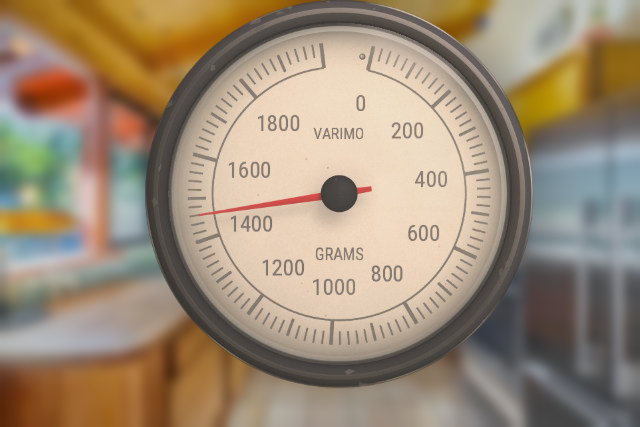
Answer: 1460
